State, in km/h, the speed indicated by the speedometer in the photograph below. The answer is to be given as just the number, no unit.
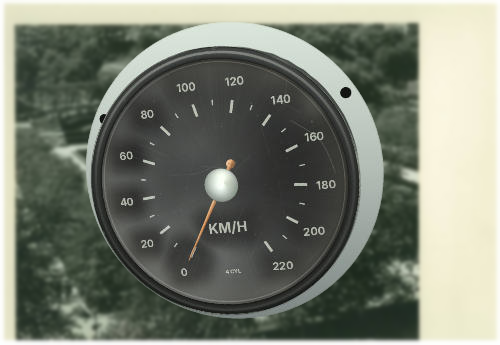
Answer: 0
